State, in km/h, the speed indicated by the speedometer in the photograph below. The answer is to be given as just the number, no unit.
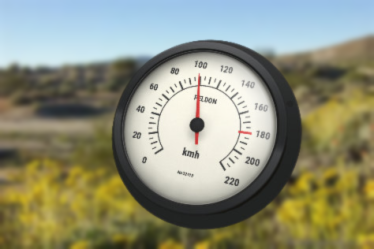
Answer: 100
